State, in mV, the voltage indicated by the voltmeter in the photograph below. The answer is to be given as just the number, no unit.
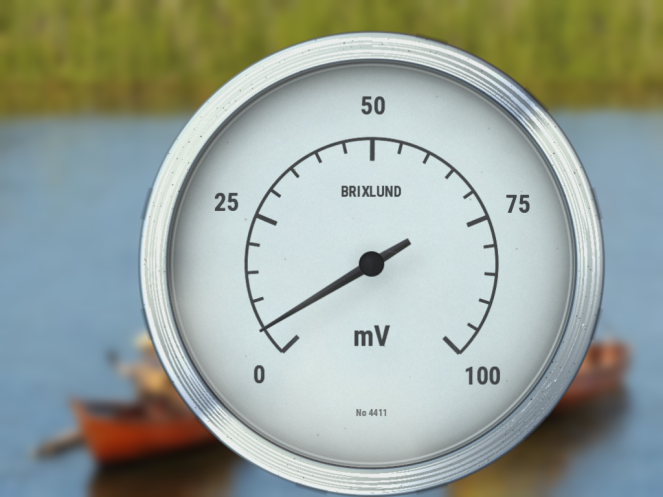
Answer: 5
